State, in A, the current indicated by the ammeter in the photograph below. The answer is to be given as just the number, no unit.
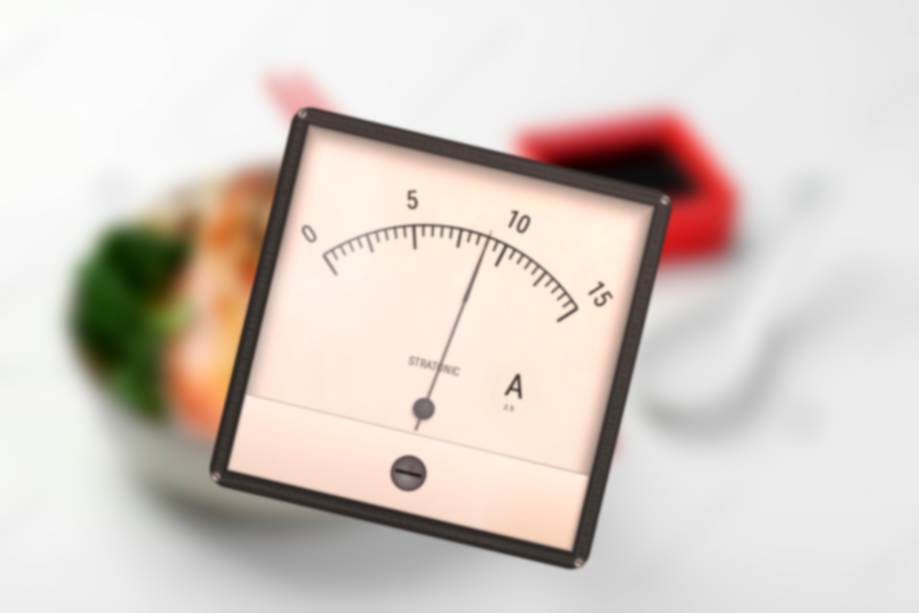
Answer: 9
